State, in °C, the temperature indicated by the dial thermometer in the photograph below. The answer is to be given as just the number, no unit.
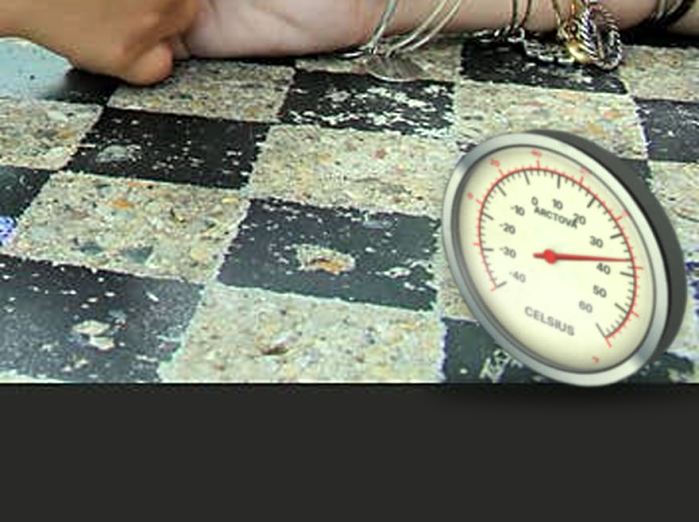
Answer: 36
